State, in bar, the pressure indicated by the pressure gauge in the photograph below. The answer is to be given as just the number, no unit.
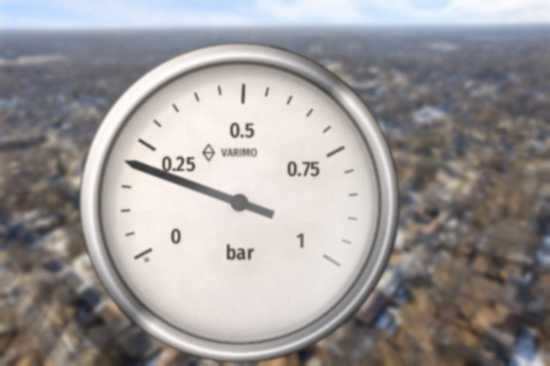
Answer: 0.2
